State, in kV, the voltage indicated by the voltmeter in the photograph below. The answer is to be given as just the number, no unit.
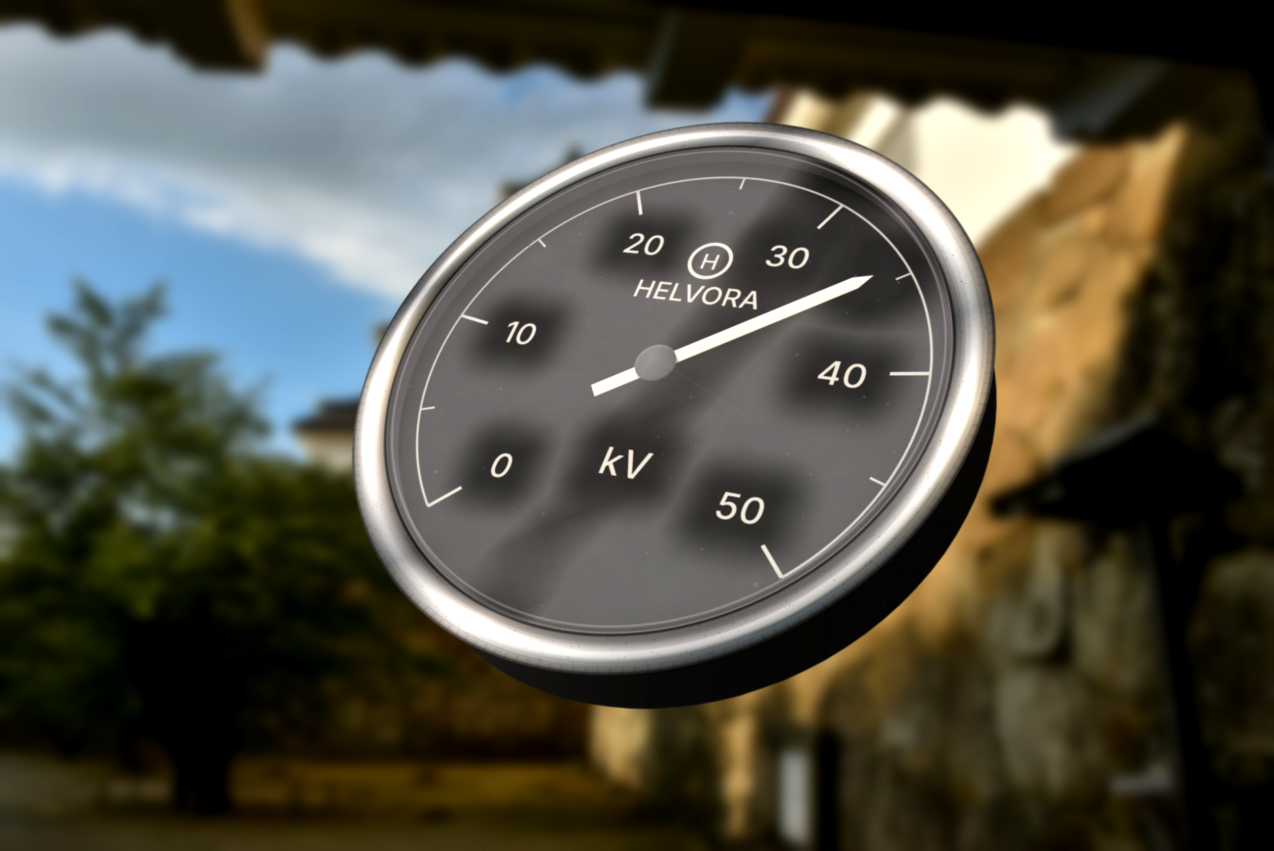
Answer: 35
